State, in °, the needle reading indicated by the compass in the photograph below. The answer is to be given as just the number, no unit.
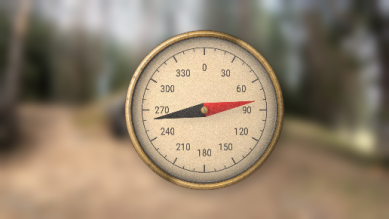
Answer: 80
